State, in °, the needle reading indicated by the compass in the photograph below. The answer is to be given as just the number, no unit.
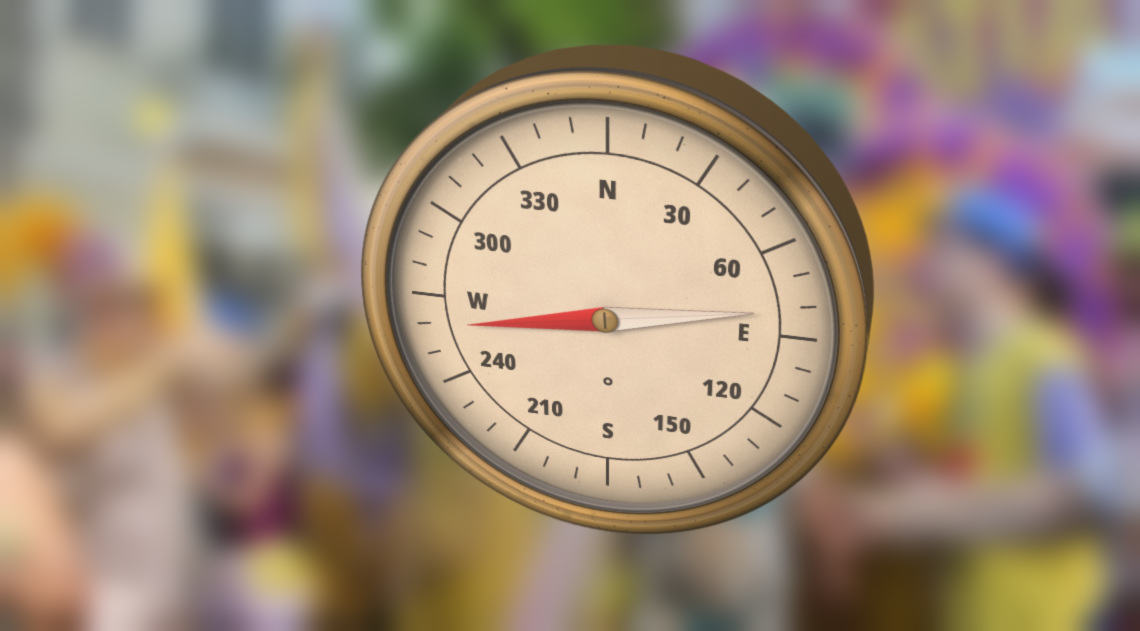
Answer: 260
